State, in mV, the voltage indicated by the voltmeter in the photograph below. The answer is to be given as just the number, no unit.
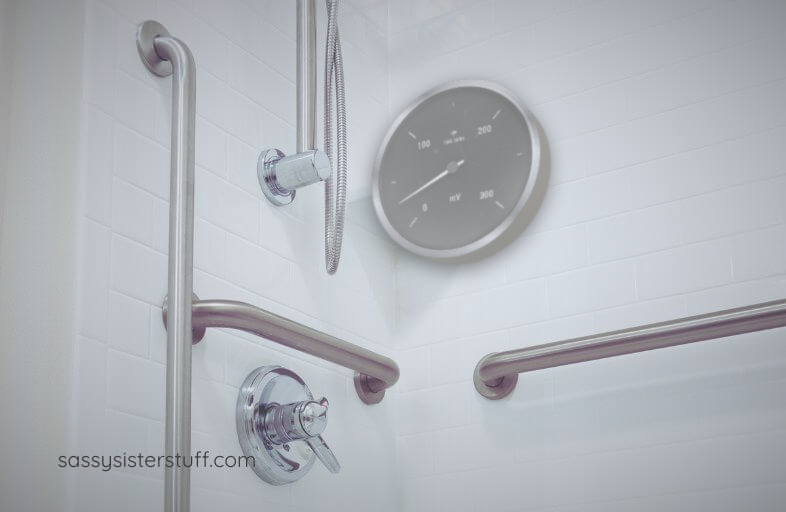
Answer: 25
